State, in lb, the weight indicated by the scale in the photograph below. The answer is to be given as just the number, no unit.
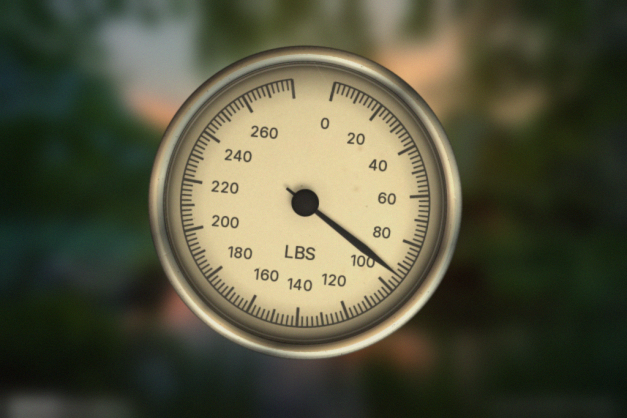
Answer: 94
